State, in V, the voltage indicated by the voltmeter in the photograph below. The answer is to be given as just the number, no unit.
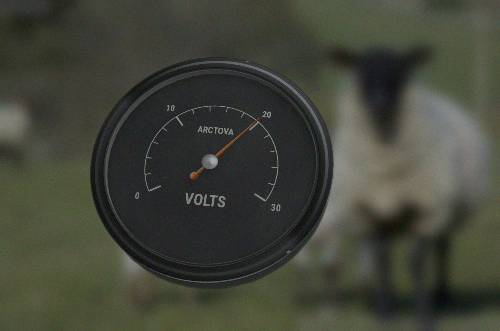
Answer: 20
